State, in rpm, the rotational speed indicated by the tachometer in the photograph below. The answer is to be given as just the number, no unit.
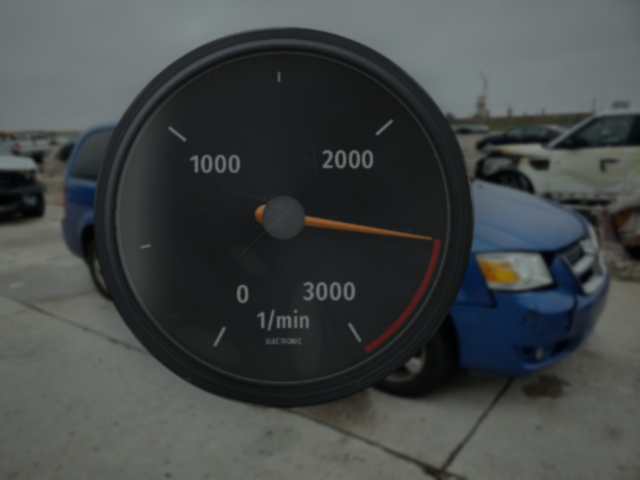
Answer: 2500
